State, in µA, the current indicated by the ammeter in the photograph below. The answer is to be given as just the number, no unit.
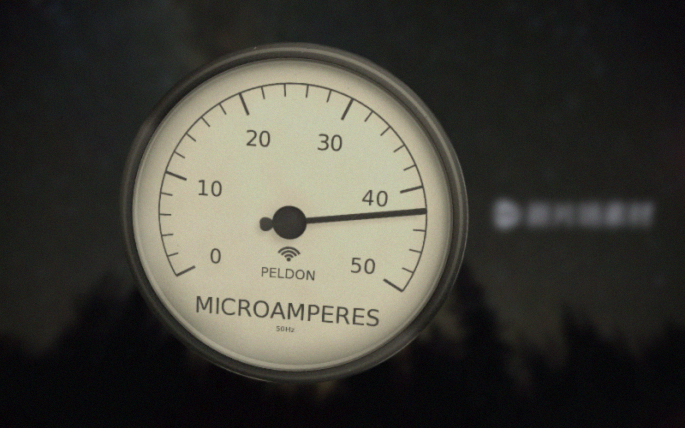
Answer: 42
